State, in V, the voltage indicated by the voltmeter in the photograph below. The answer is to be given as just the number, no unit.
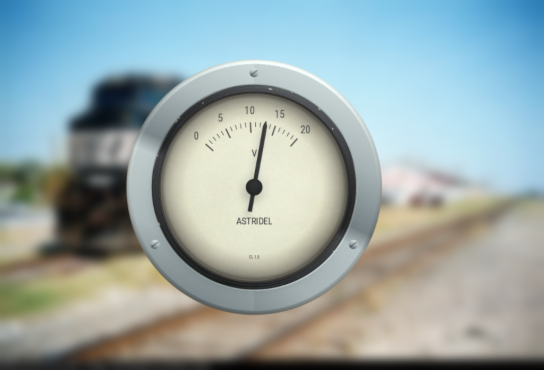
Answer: 13
